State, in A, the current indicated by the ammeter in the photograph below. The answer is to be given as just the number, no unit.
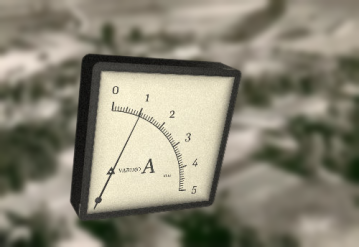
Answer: 1
